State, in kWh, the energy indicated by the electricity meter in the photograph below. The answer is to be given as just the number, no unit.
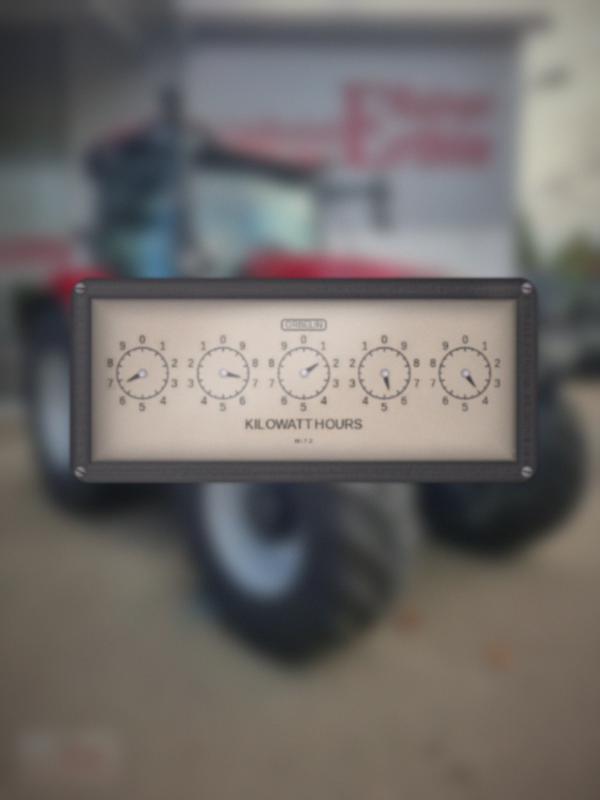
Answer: 67154
